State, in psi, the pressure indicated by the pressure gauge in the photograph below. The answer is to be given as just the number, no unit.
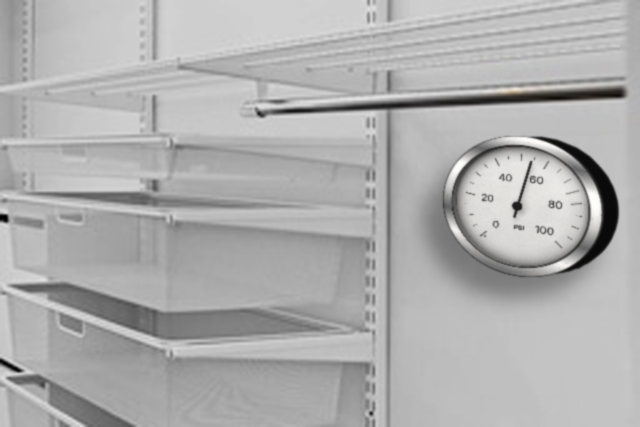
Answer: 55
